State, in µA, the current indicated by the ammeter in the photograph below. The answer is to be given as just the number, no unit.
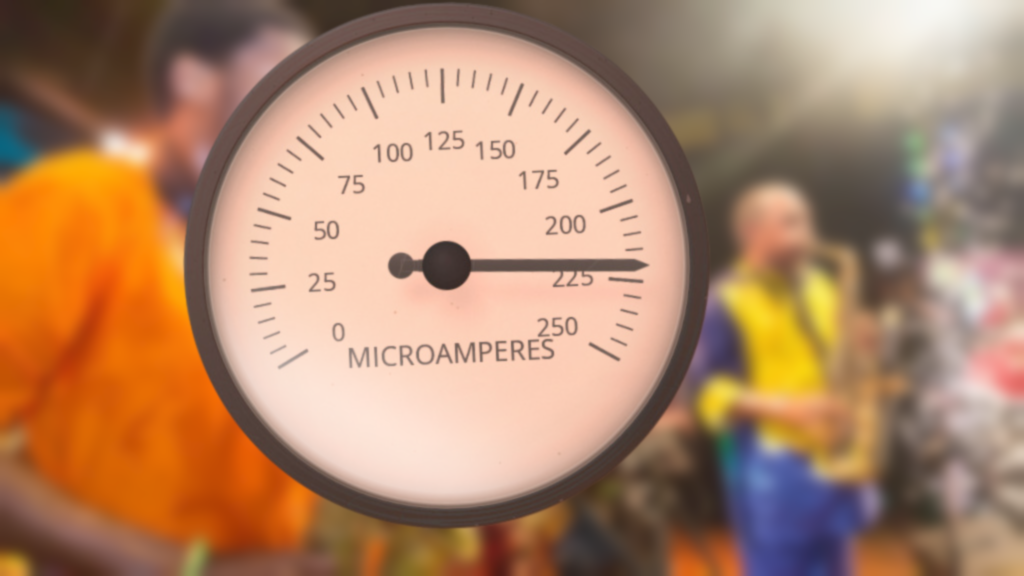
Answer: 220
